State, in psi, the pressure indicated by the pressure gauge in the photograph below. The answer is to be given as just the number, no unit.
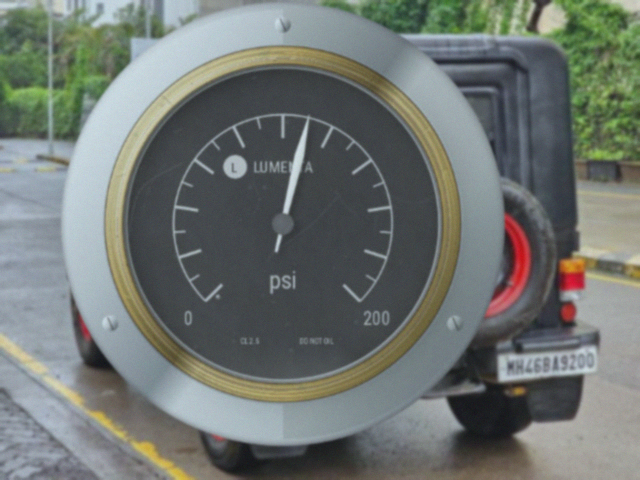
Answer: 110
